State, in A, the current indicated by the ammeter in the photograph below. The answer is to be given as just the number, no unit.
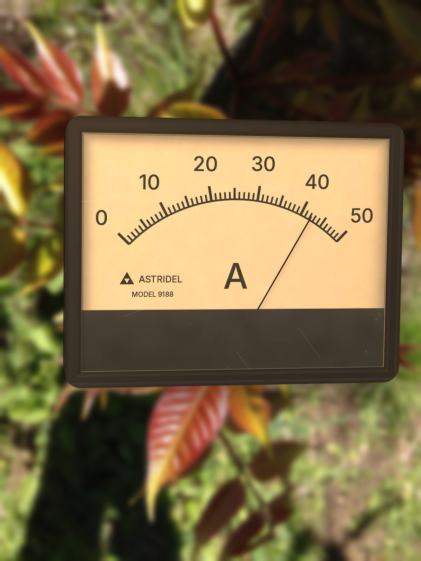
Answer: 42
